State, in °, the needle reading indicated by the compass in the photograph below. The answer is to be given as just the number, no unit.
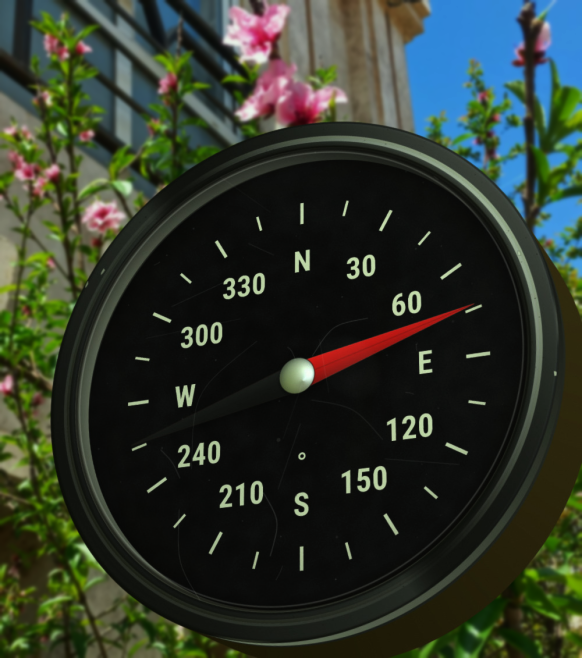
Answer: 75
